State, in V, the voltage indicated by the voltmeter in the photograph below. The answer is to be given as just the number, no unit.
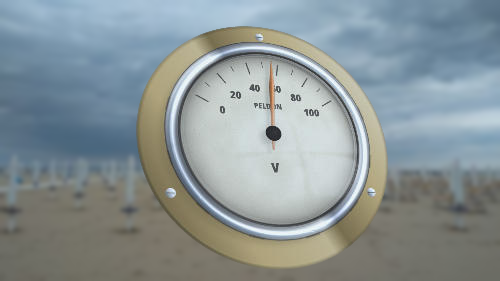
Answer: 55
